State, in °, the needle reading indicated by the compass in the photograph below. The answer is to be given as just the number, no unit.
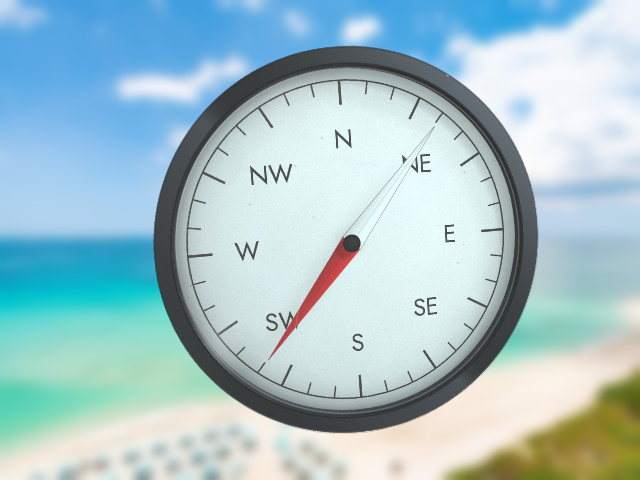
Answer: 220
